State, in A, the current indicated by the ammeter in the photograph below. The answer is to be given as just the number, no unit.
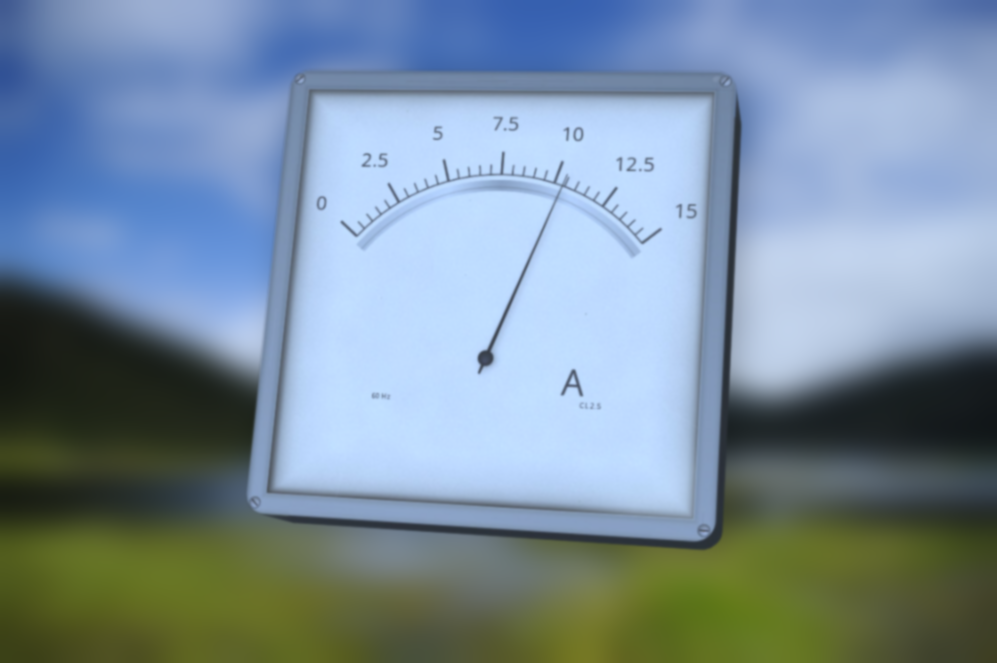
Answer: 10.5
